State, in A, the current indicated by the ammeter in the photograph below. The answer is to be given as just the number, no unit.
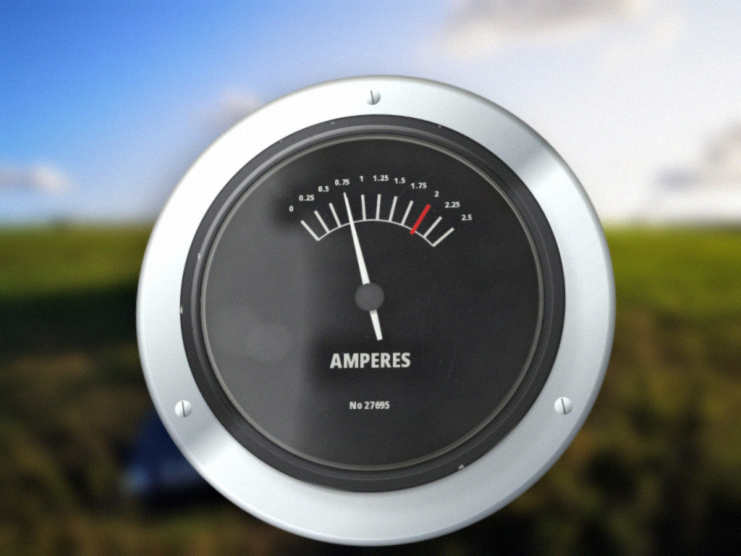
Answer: 0.75
